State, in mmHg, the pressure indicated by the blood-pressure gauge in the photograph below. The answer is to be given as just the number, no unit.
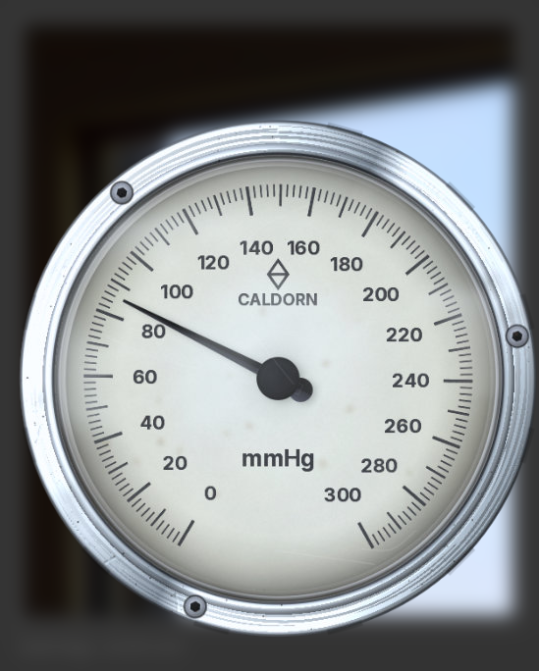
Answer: 86
